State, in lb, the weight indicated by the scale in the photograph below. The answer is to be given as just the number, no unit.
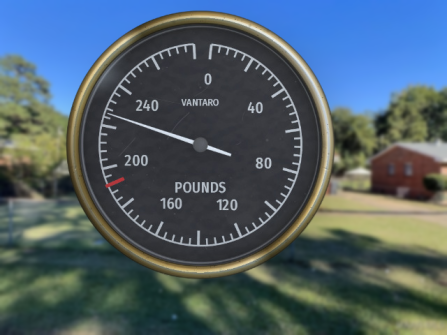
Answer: 226
